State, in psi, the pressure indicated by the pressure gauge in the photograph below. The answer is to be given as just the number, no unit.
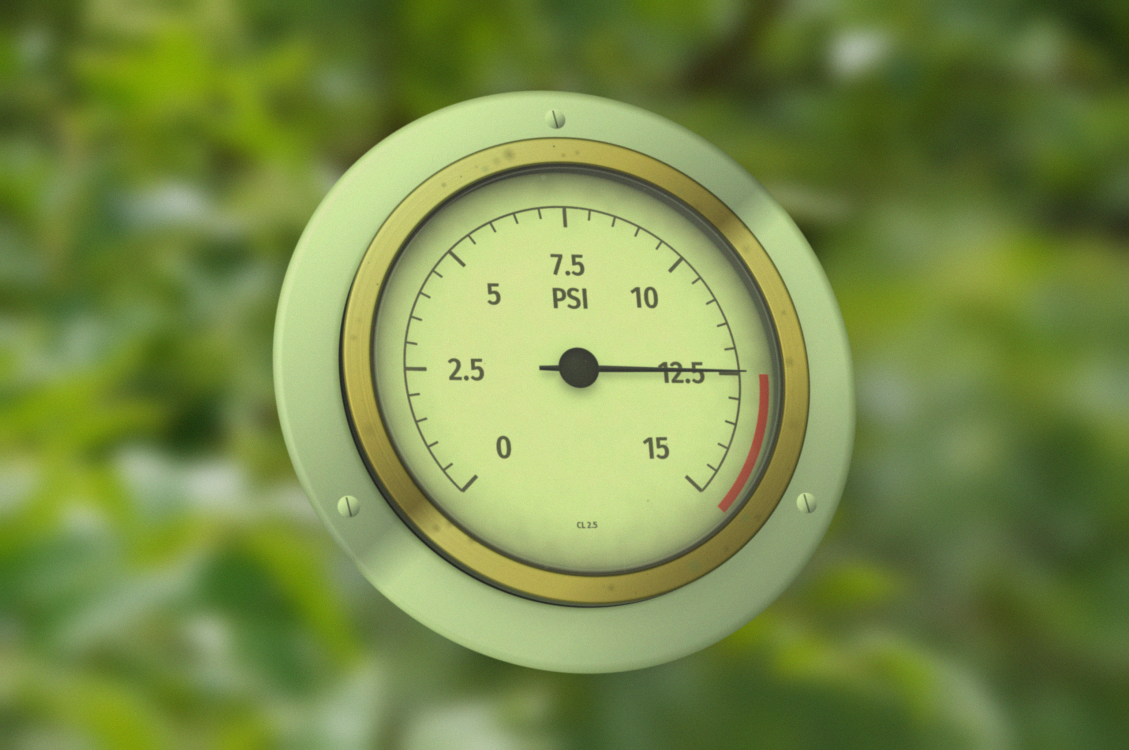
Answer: 12.5
